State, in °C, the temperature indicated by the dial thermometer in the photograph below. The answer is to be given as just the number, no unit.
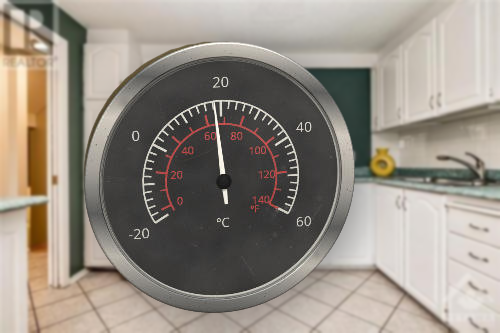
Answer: 18
